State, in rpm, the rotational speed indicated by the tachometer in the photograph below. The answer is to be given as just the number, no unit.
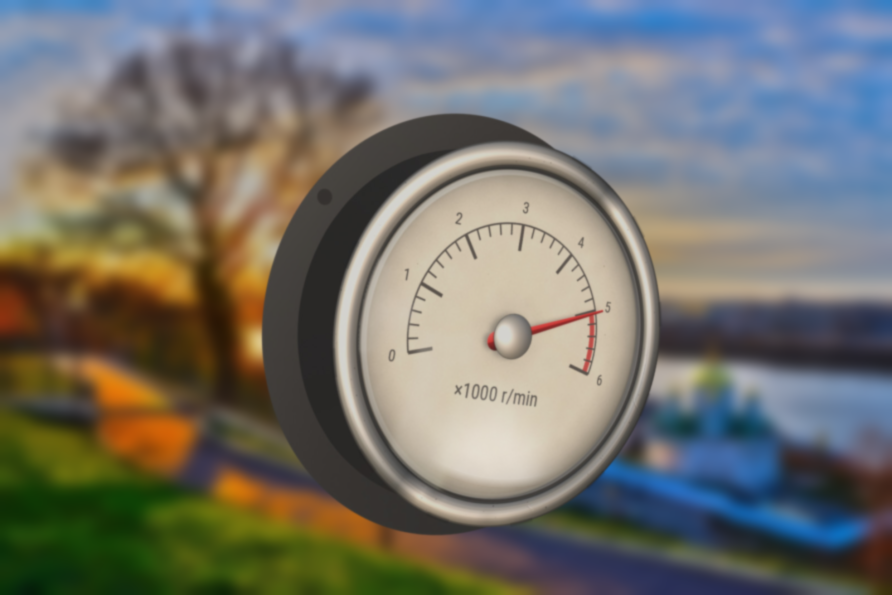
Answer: 5000
